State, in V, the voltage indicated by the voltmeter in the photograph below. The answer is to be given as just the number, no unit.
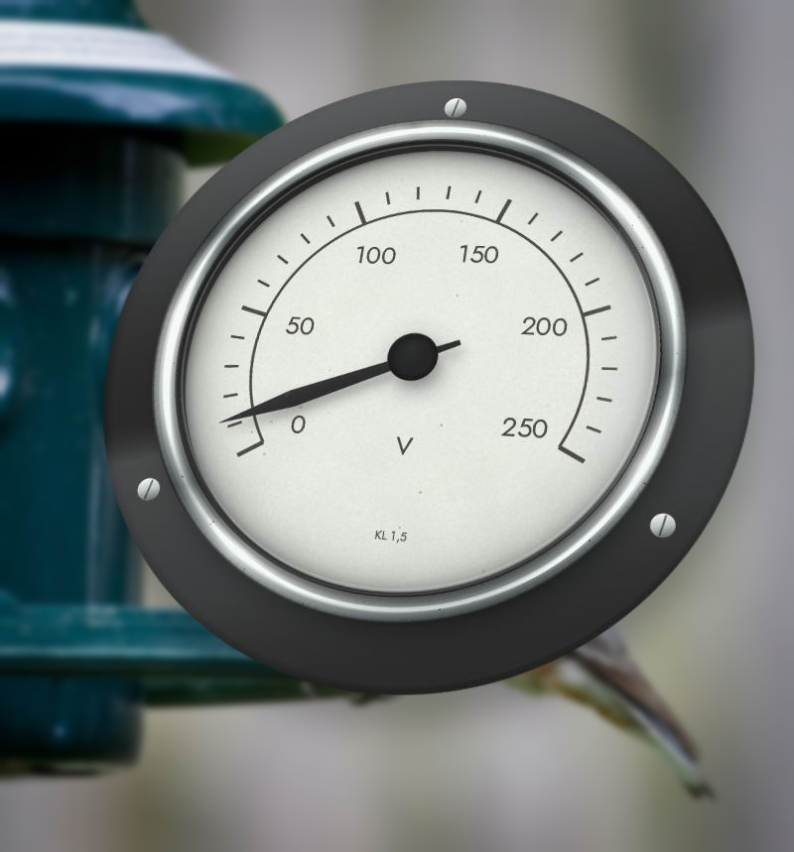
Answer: 10
